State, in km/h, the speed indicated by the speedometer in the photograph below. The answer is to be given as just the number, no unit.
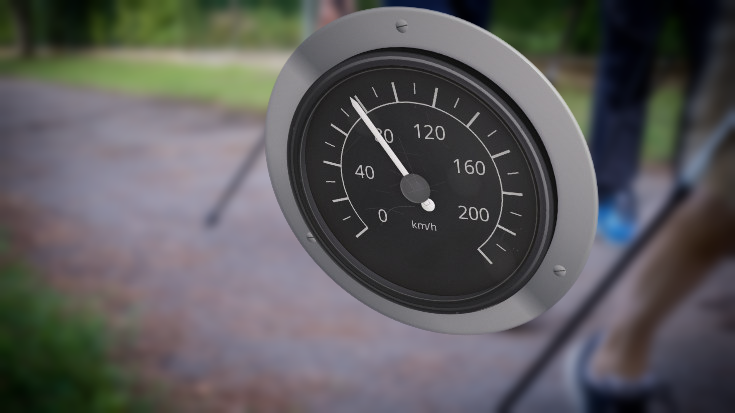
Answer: 80
